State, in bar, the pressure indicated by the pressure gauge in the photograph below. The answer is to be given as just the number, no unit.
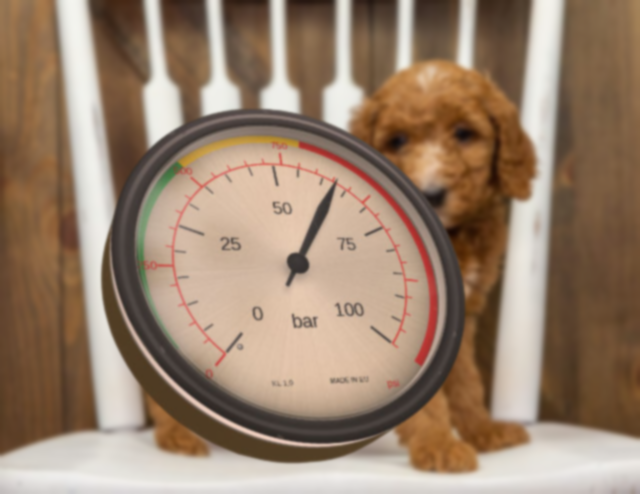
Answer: 62.5
